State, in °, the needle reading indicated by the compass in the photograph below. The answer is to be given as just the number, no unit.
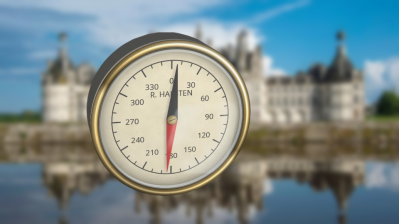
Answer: 185
